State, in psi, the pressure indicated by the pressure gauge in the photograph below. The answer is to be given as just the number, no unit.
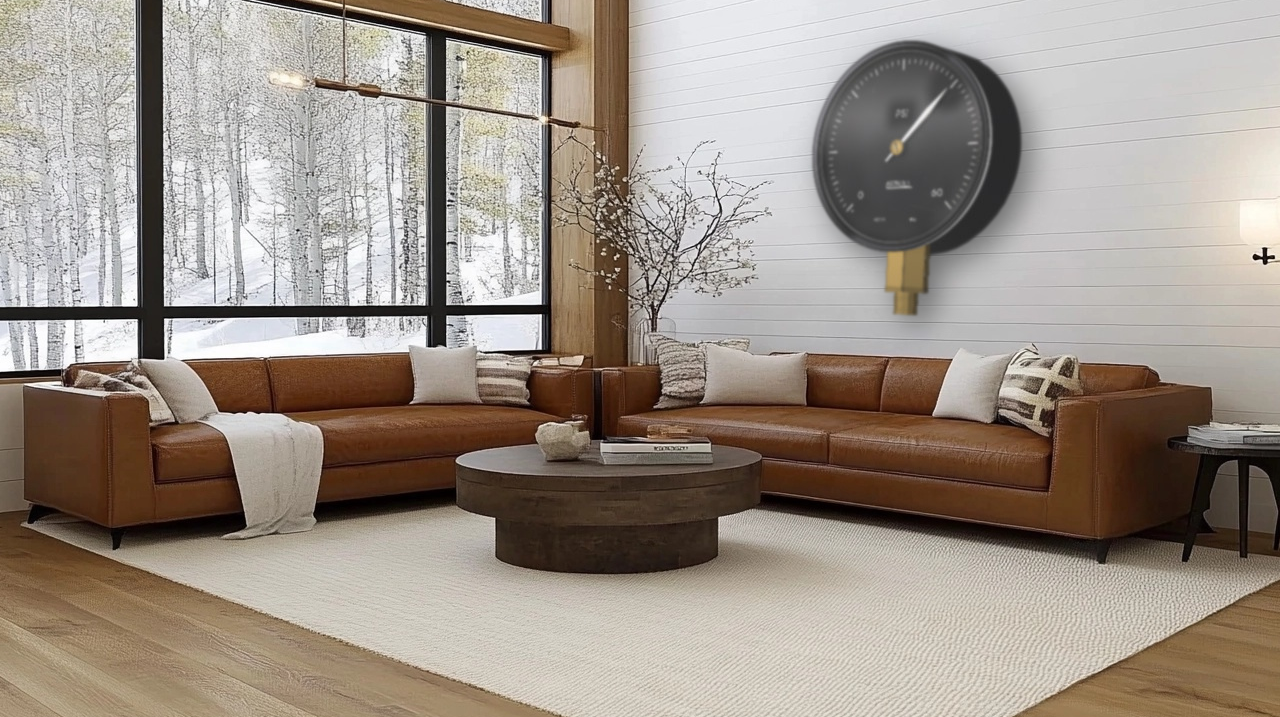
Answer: 40
